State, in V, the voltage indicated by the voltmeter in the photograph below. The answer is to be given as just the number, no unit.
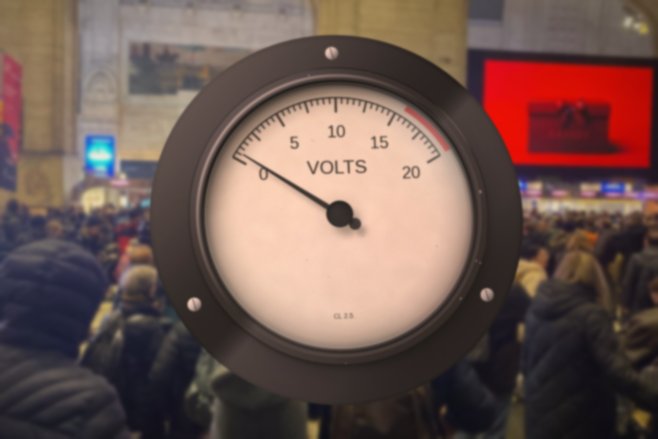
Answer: 0.5
